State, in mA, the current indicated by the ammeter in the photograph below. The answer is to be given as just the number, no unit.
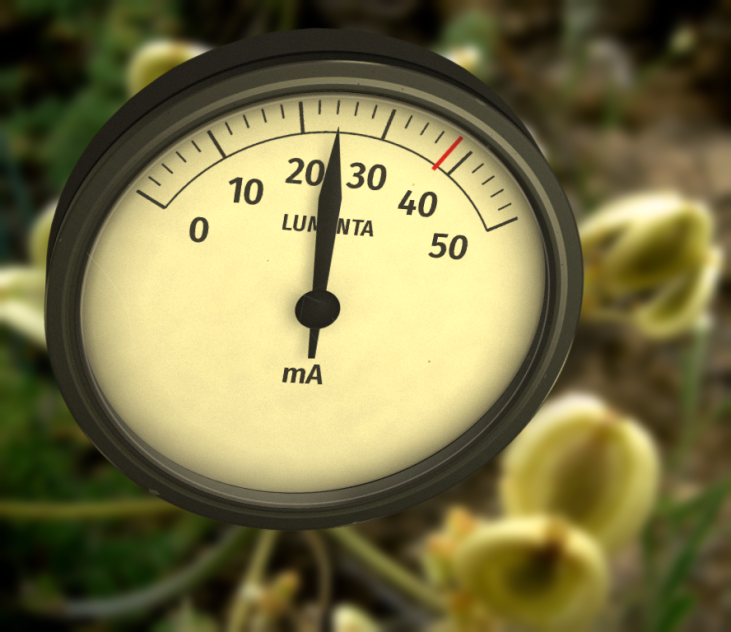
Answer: 24
